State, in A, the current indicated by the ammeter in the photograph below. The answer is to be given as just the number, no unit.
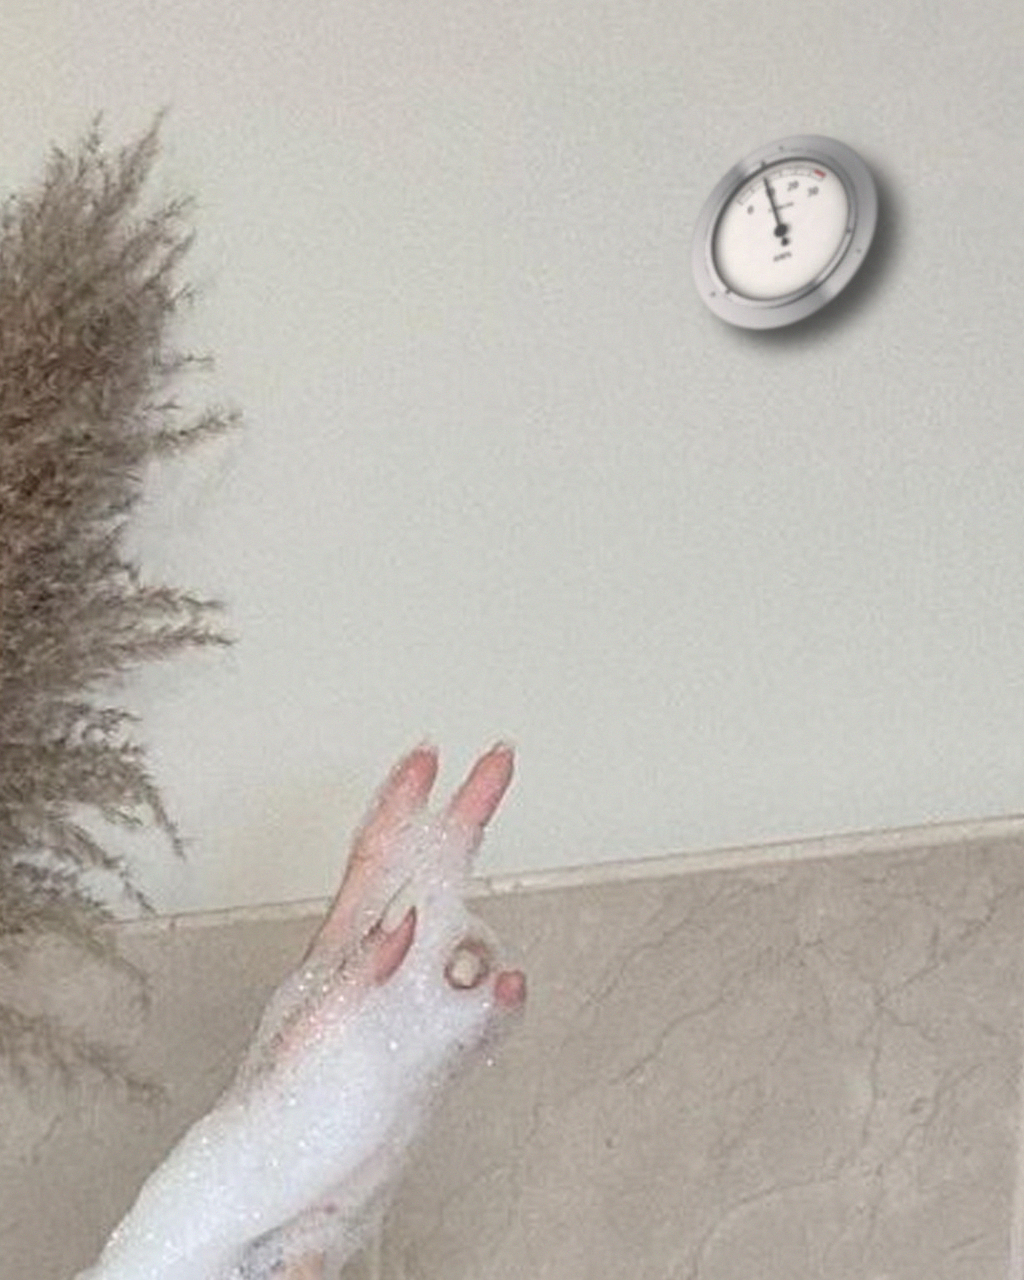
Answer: 10
